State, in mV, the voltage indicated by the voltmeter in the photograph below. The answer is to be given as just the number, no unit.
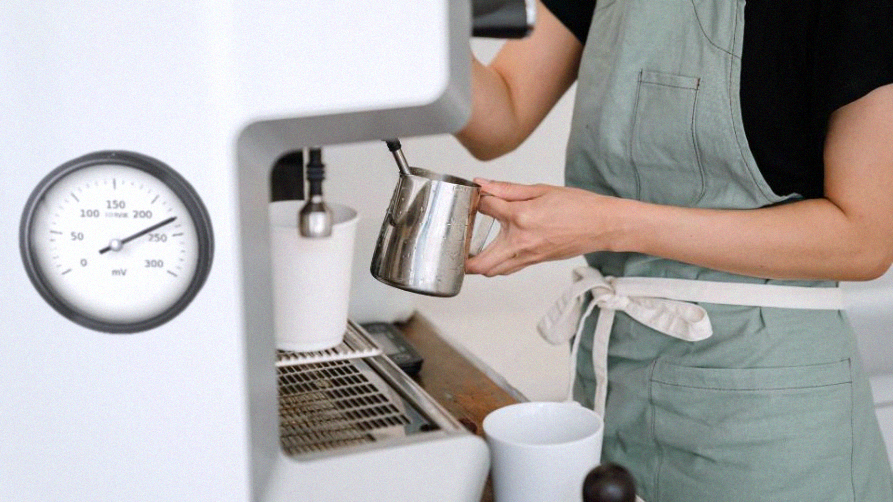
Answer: 230
